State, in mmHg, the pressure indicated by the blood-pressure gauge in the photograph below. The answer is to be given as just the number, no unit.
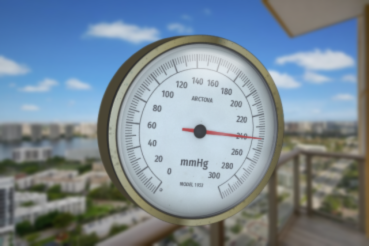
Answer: 240
